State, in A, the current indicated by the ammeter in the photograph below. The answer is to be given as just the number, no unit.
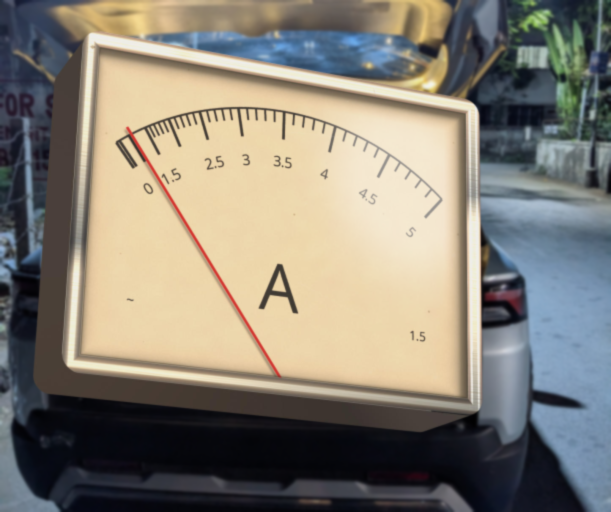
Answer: 1
